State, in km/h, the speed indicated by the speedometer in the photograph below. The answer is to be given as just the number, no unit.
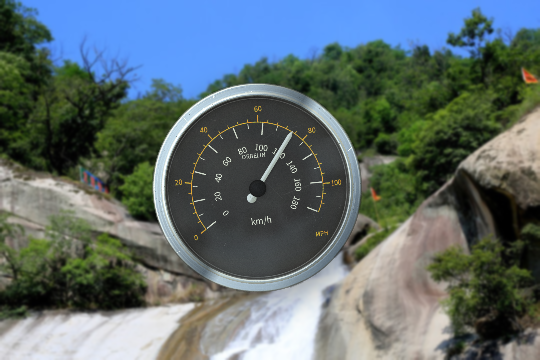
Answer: 120
